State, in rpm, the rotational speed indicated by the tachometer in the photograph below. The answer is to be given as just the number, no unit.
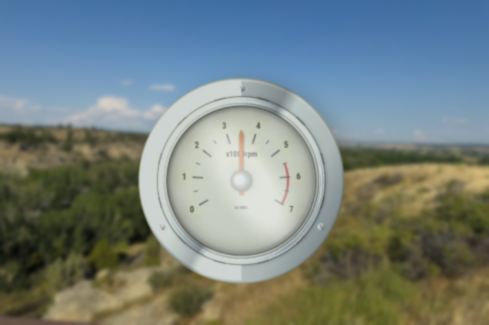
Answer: 3500
